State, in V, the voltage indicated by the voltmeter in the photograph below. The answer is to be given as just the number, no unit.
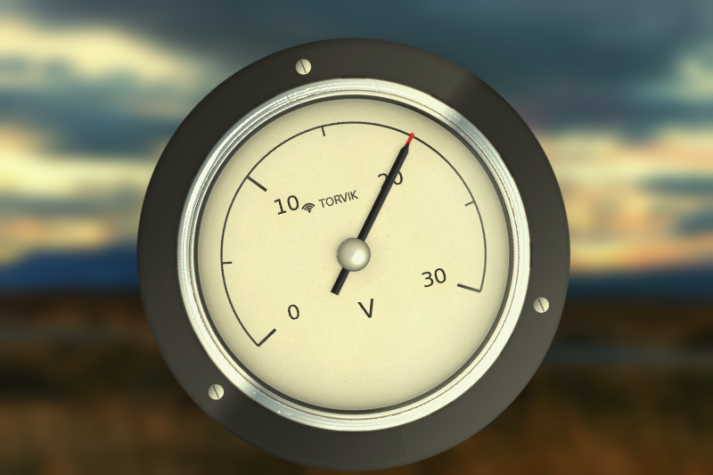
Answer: 20
